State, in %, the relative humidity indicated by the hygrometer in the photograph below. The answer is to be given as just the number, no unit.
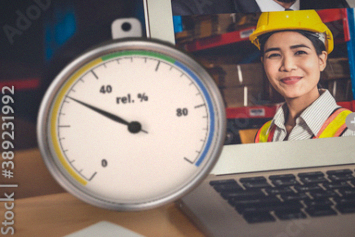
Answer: 30
